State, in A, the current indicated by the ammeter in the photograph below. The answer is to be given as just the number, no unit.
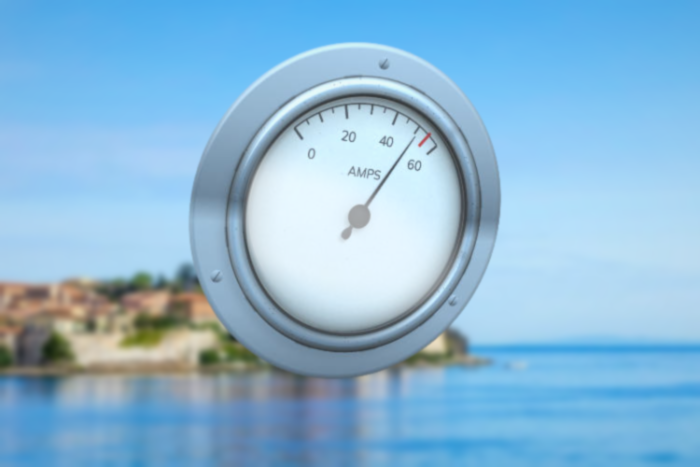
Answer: 50
